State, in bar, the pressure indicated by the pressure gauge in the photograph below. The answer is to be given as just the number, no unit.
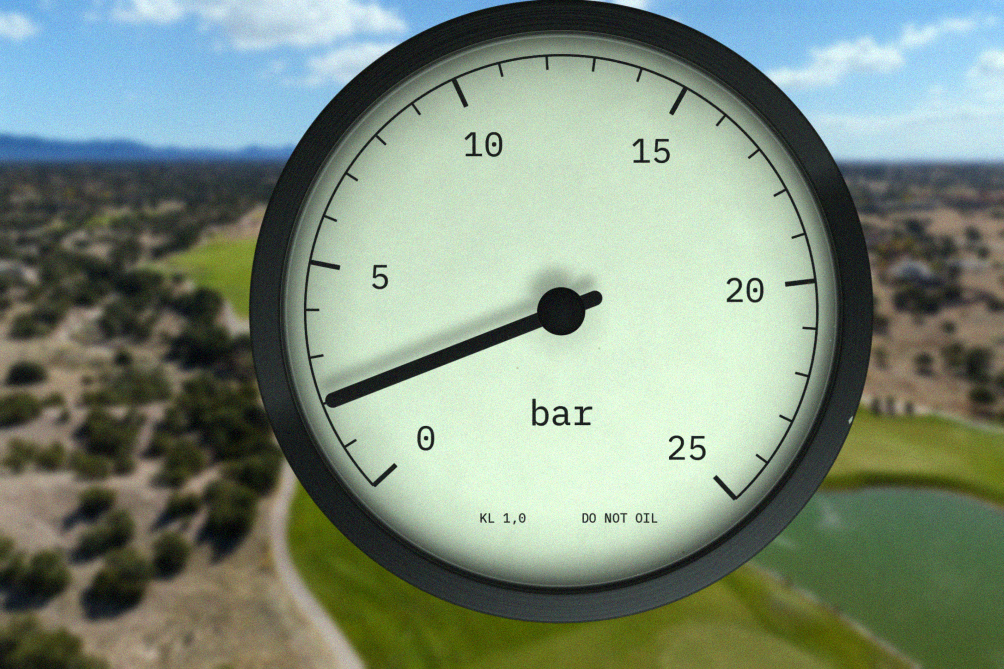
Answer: 2
